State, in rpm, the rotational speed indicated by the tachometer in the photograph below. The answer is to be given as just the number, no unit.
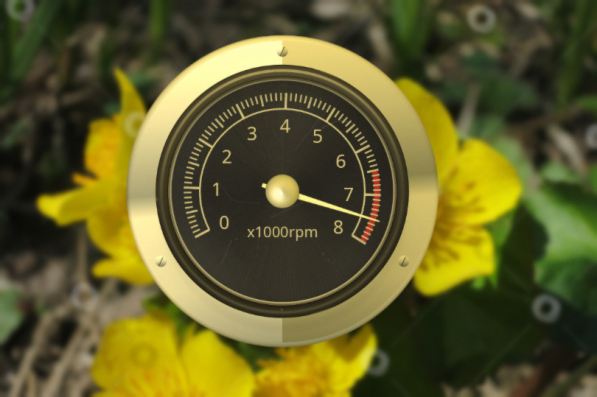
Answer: 7500
